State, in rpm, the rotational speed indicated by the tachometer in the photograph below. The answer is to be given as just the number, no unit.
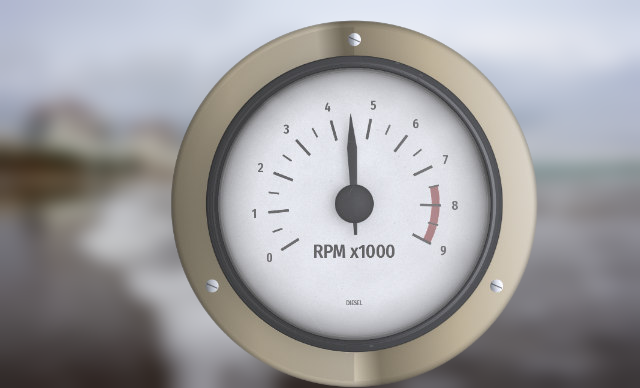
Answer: 4500
